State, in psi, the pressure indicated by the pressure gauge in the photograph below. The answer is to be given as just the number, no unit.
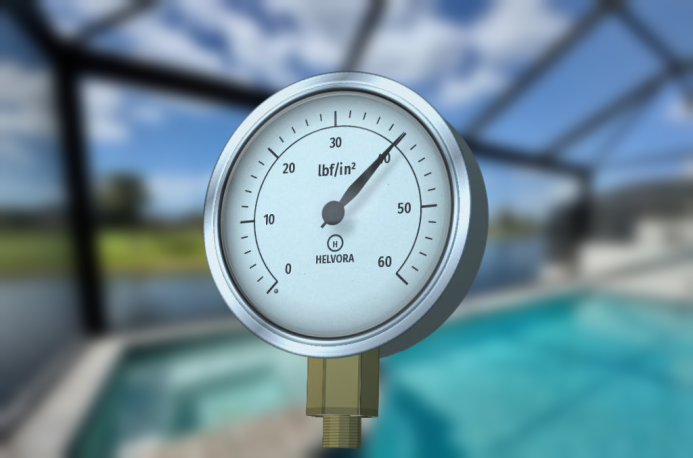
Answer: 40
